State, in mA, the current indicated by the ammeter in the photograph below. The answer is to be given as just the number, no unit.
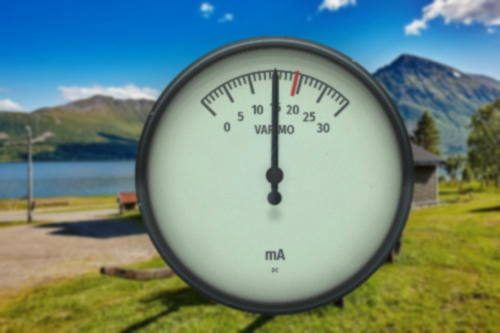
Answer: 15
